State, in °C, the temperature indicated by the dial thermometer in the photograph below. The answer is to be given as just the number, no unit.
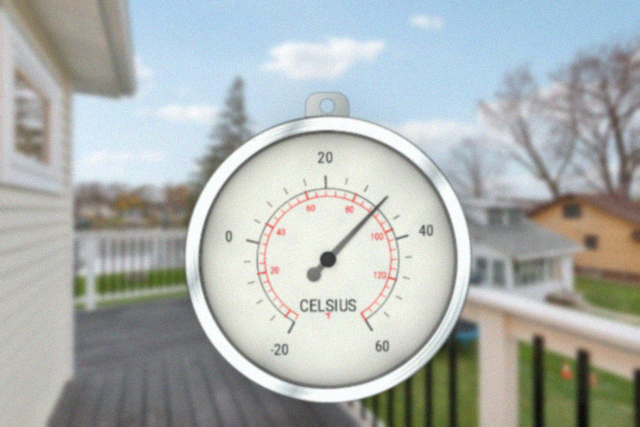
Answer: 32
